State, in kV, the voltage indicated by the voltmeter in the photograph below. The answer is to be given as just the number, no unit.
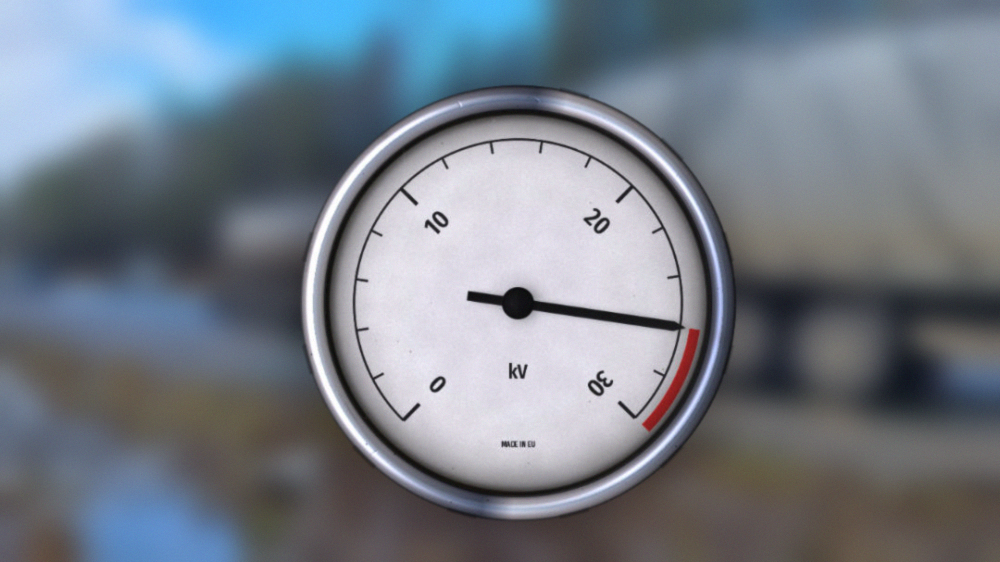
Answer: 26
